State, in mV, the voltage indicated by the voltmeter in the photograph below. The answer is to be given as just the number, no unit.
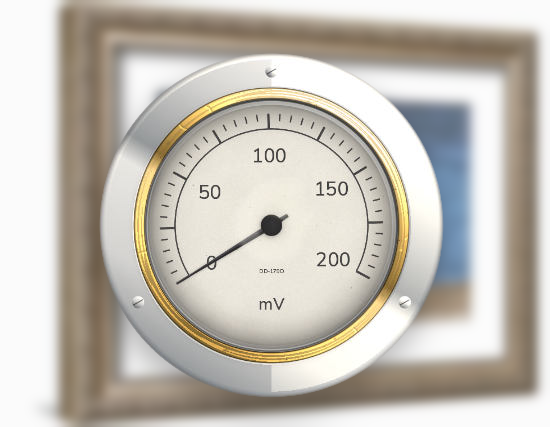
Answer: 0
